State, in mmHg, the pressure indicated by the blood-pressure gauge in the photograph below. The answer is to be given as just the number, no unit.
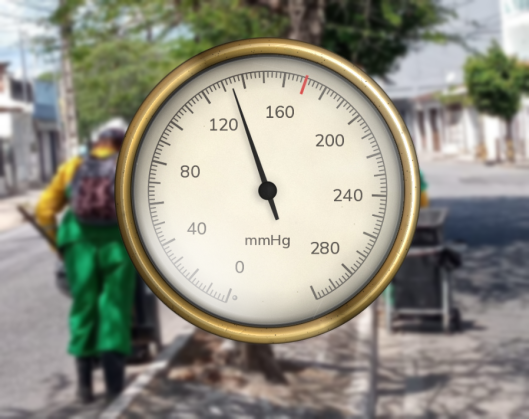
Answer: 134
